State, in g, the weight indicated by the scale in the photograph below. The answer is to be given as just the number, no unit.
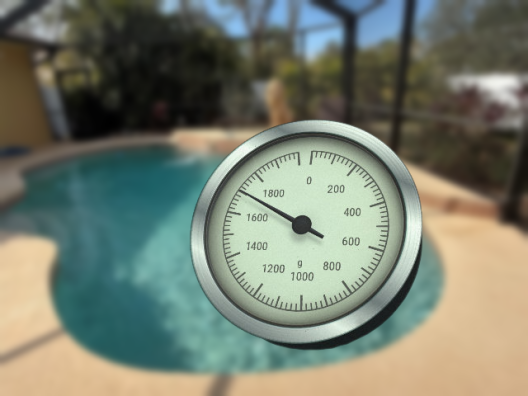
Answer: 1700
